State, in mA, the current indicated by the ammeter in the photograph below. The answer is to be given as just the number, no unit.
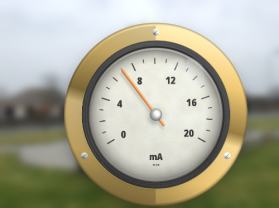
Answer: 7
